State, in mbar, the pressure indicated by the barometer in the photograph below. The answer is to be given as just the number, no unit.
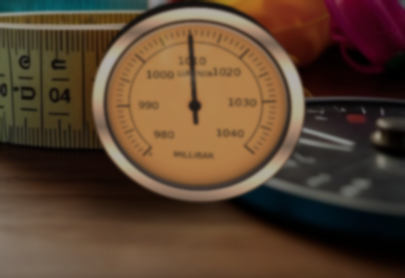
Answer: 1010
